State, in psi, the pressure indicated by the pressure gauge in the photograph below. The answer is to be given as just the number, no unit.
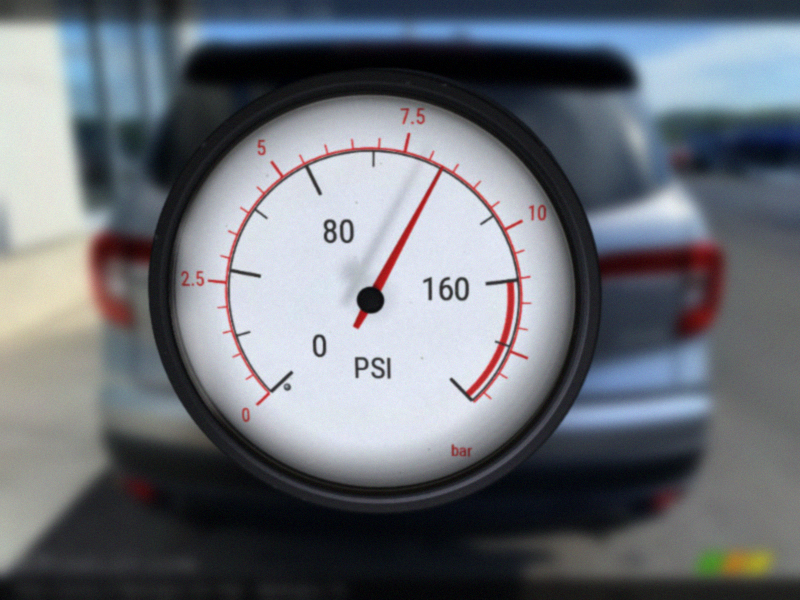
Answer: 120
